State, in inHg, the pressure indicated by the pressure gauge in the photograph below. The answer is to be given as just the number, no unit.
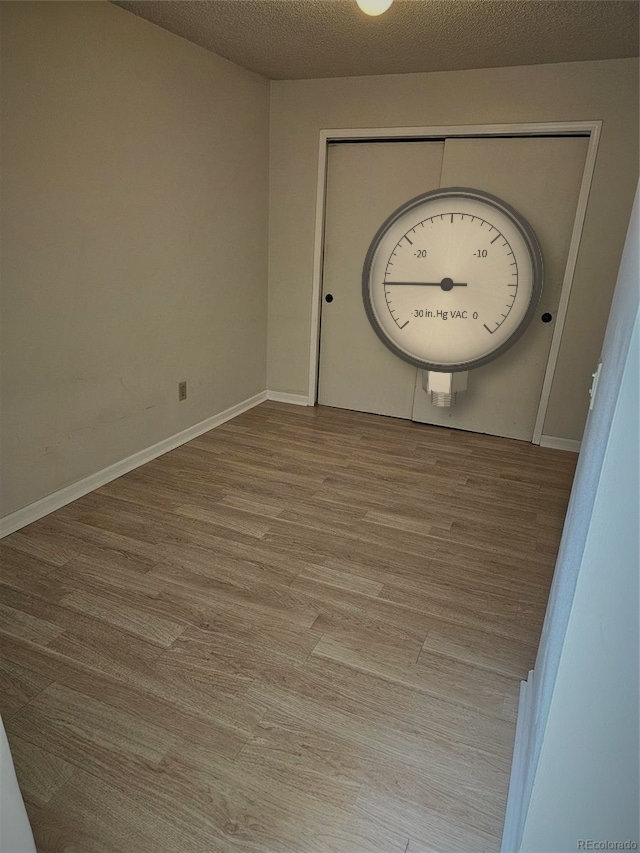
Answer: -25
